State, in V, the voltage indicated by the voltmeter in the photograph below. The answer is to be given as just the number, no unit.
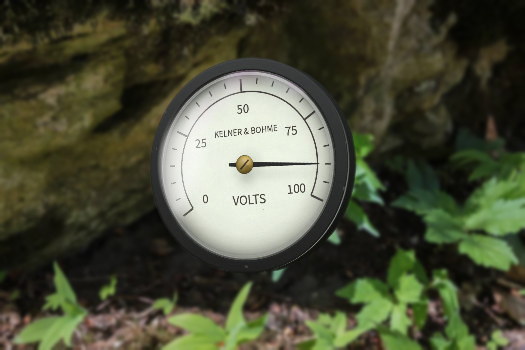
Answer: 90
